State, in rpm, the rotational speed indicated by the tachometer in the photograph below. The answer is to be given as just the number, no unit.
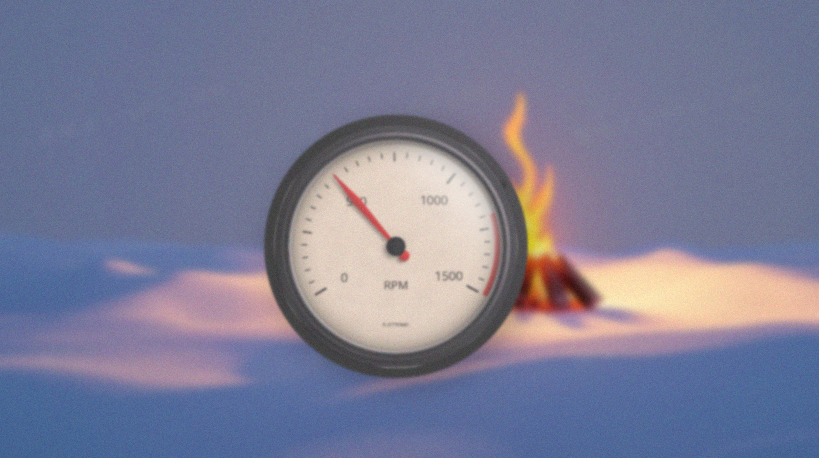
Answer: 500
